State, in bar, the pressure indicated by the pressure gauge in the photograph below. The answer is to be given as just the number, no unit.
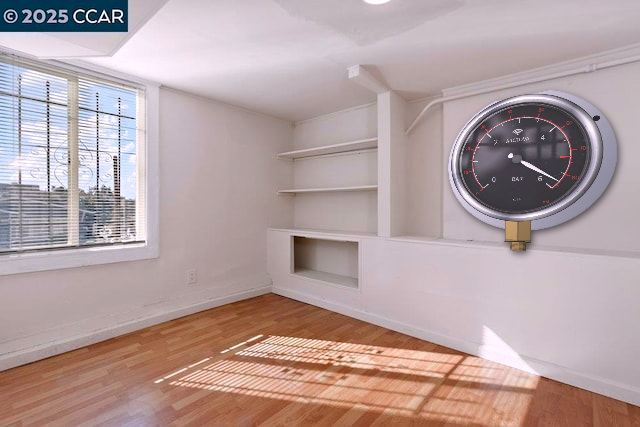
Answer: 5.75
